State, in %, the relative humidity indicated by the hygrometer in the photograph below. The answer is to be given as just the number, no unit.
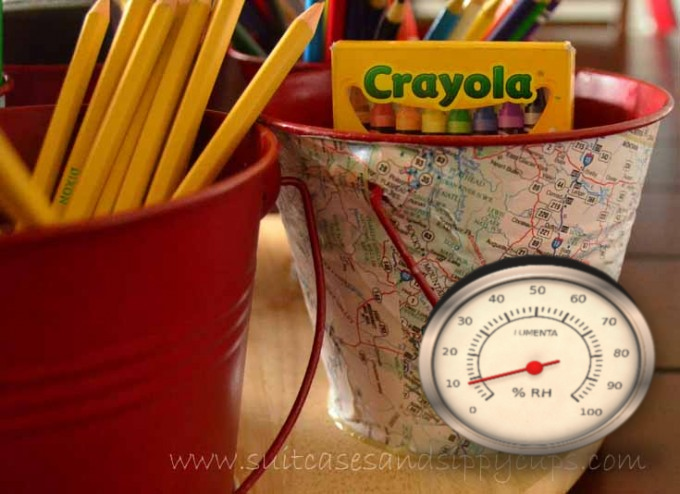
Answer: 10
